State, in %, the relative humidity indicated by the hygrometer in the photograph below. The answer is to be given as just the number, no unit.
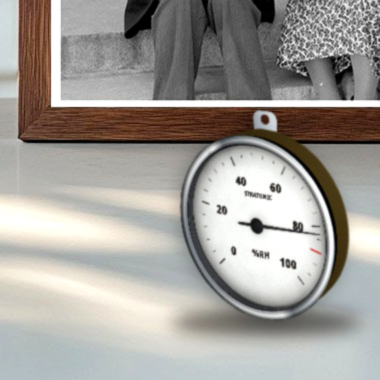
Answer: 82
